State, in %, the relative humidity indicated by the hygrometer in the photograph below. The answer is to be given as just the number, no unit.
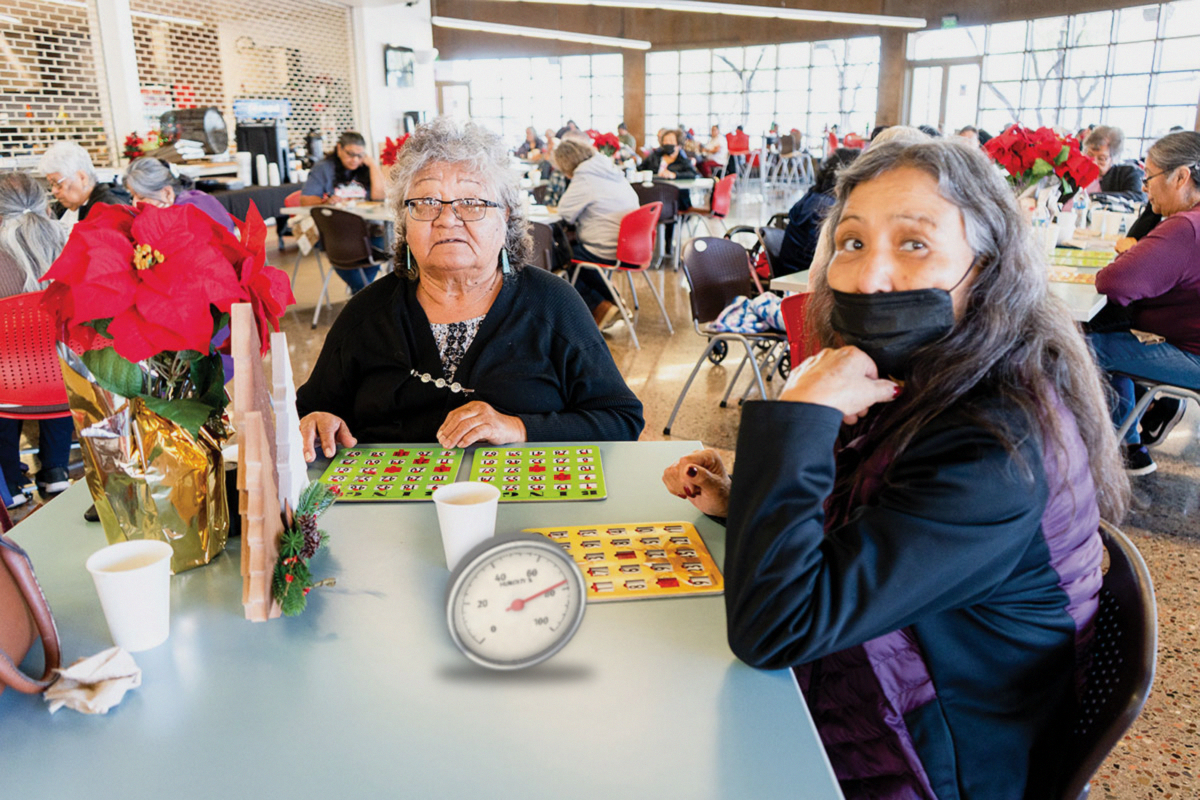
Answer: 76
